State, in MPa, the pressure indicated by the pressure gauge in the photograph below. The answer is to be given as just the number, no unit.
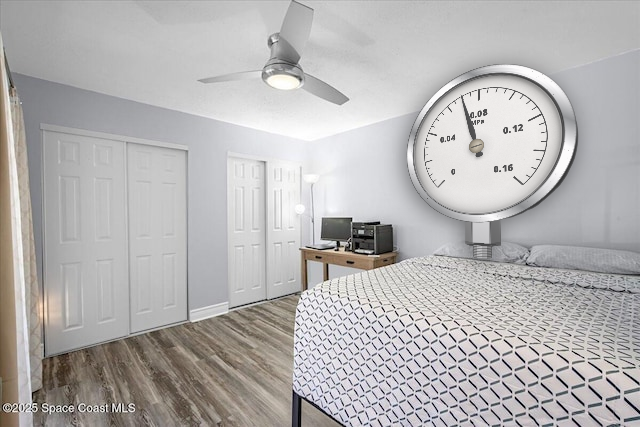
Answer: 0.07
